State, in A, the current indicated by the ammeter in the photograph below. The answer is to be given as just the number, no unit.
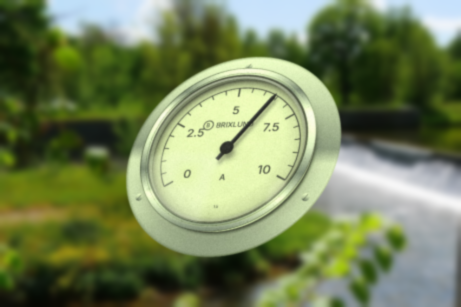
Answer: 6.5
